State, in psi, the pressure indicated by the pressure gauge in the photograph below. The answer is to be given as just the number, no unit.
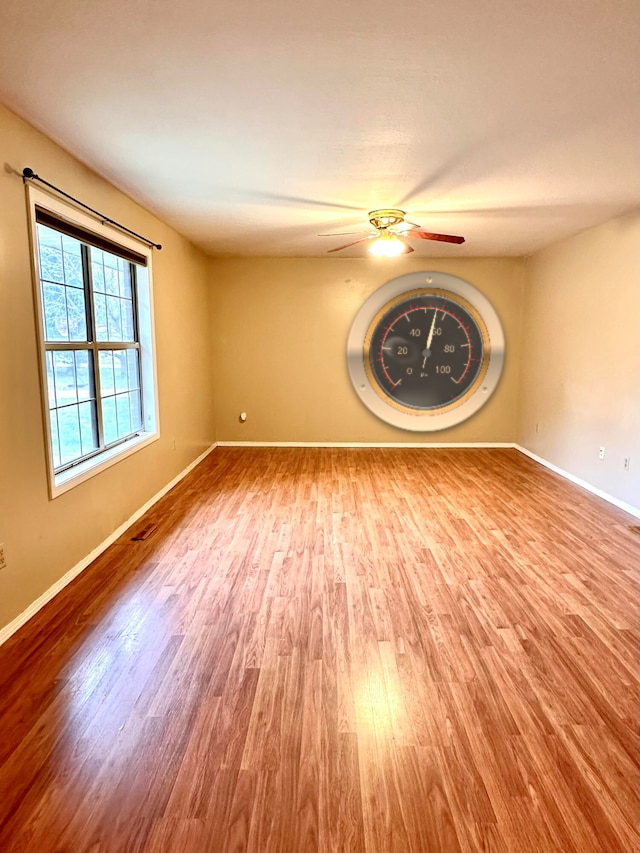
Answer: 55
